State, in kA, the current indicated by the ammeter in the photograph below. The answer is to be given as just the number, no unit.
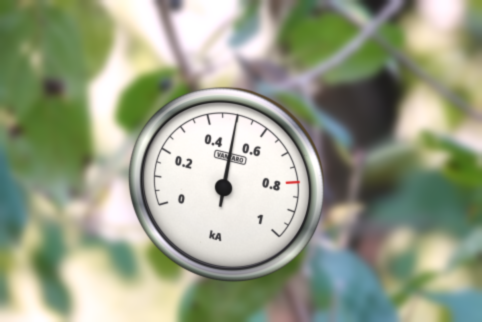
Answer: 0.5
